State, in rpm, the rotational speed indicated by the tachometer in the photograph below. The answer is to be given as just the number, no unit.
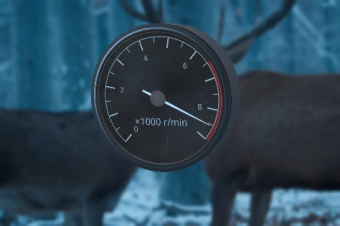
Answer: 8500
